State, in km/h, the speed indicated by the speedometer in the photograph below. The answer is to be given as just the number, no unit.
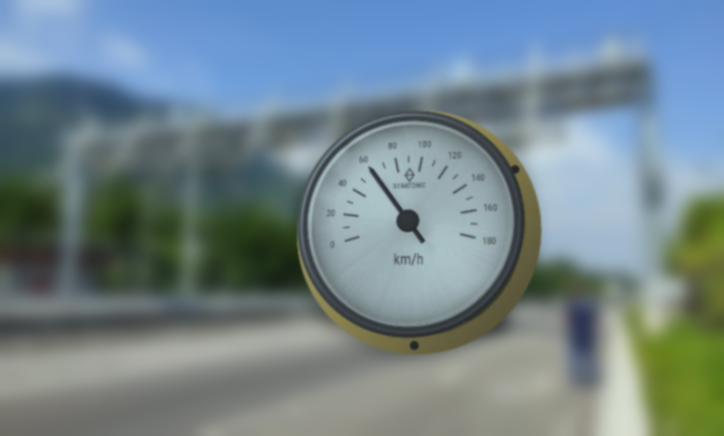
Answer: 60
